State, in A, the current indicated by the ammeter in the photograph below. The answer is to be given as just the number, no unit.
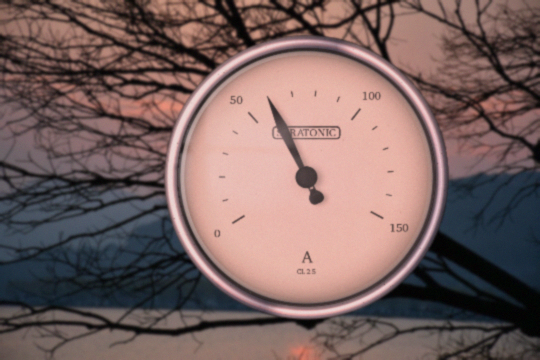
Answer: 60
